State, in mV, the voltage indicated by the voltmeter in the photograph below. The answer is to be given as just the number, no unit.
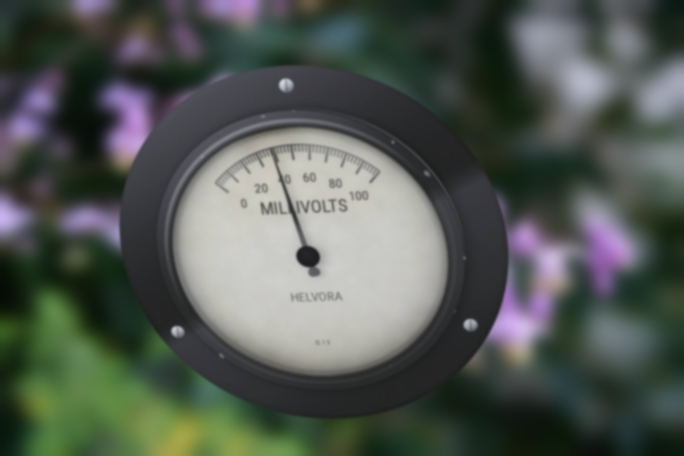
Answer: 40
